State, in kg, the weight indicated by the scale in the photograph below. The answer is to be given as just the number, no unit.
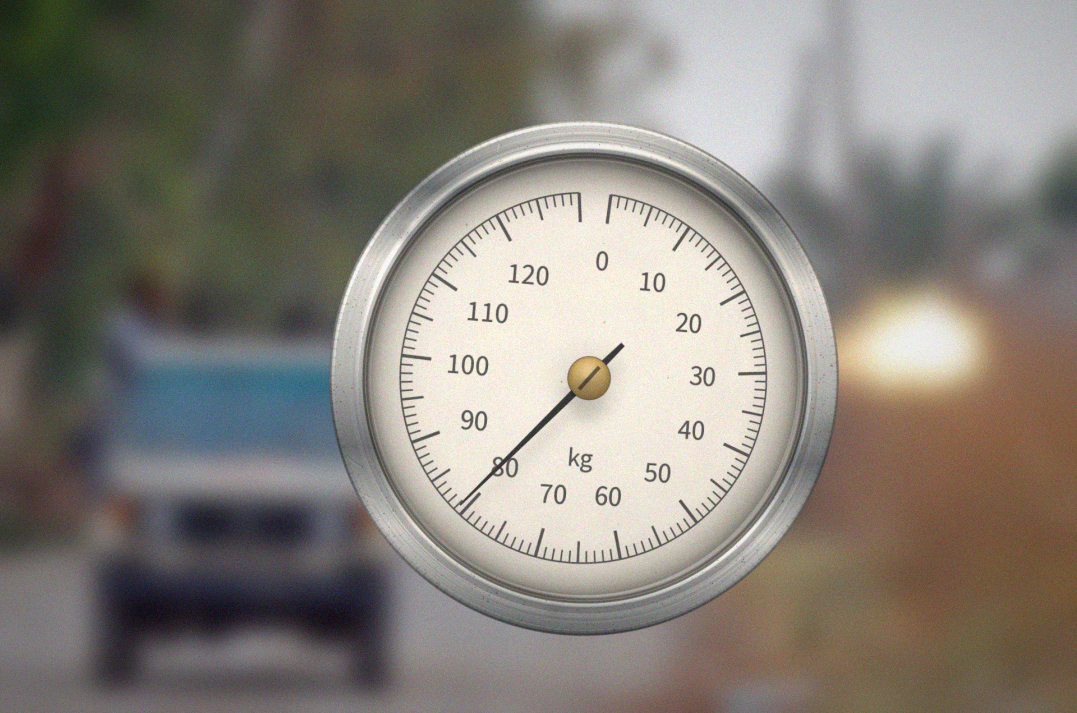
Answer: 81
